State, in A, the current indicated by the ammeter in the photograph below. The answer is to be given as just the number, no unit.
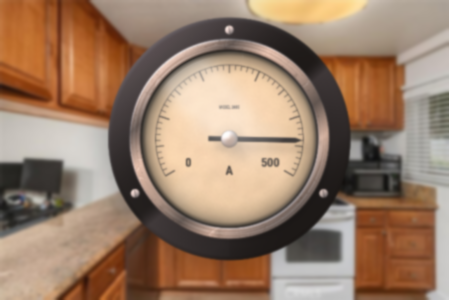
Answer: 440
